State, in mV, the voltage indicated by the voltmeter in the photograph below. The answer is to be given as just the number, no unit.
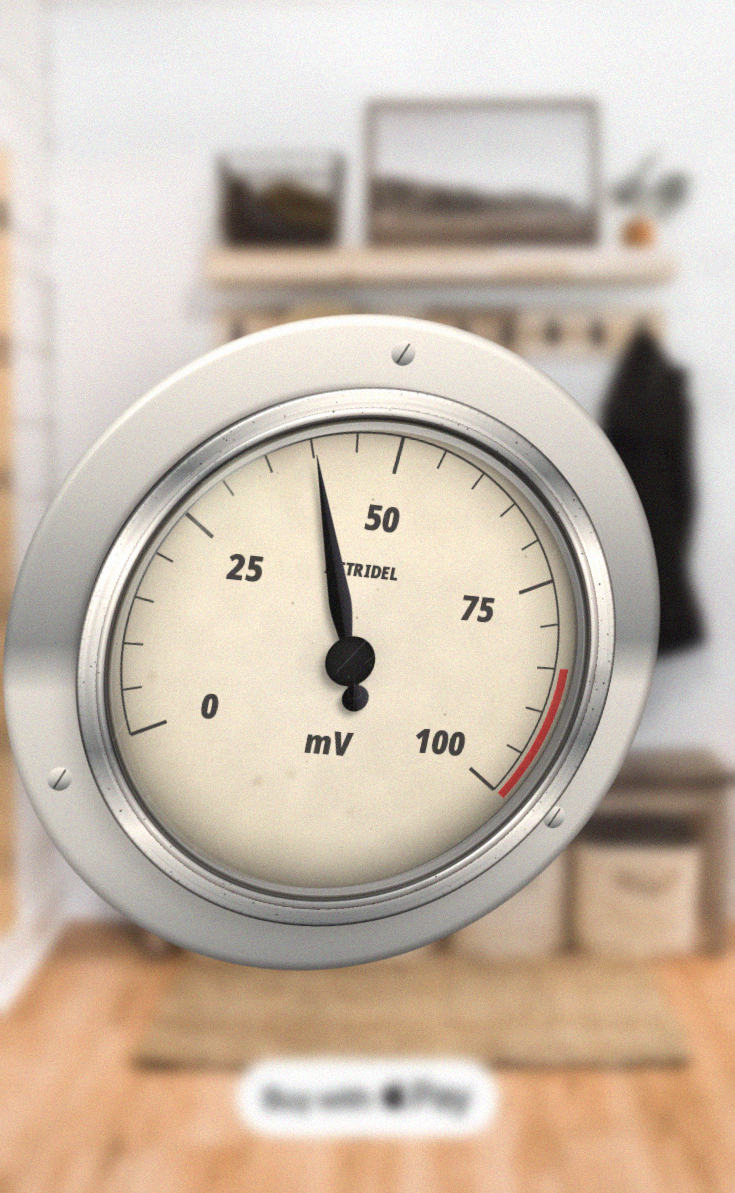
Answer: 40
